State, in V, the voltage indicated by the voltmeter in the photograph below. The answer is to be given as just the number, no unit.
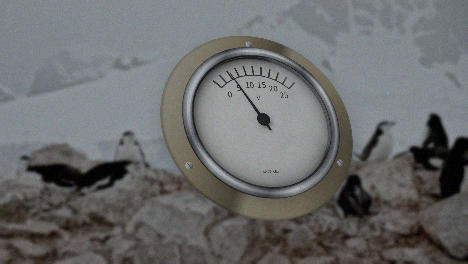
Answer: 5
